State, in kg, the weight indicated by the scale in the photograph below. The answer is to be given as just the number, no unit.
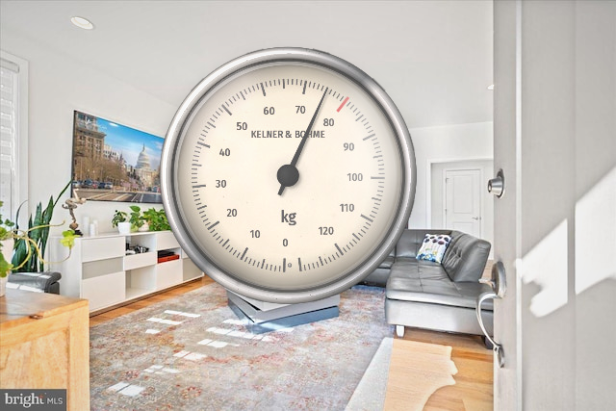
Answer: 75
